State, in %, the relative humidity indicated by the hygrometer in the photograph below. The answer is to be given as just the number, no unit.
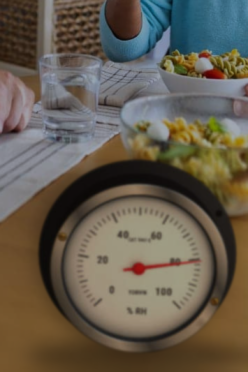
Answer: 80
